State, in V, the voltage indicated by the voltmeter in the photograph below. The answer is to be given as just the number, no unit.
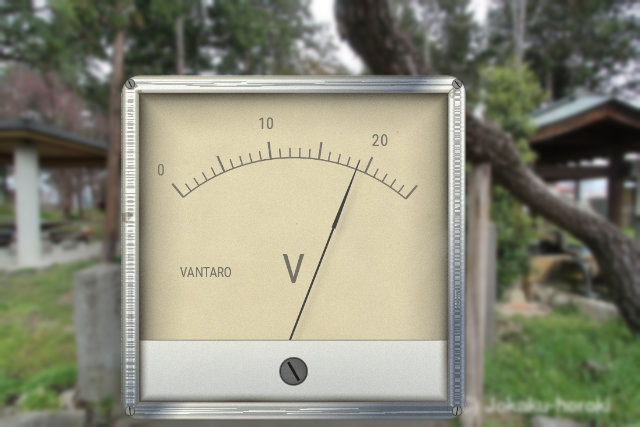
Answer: 19
